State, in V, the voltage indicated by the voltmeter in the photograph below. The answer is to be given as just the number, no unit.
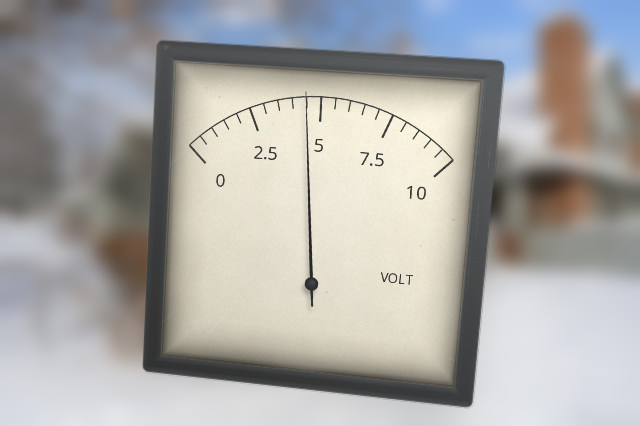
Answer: 4.5
